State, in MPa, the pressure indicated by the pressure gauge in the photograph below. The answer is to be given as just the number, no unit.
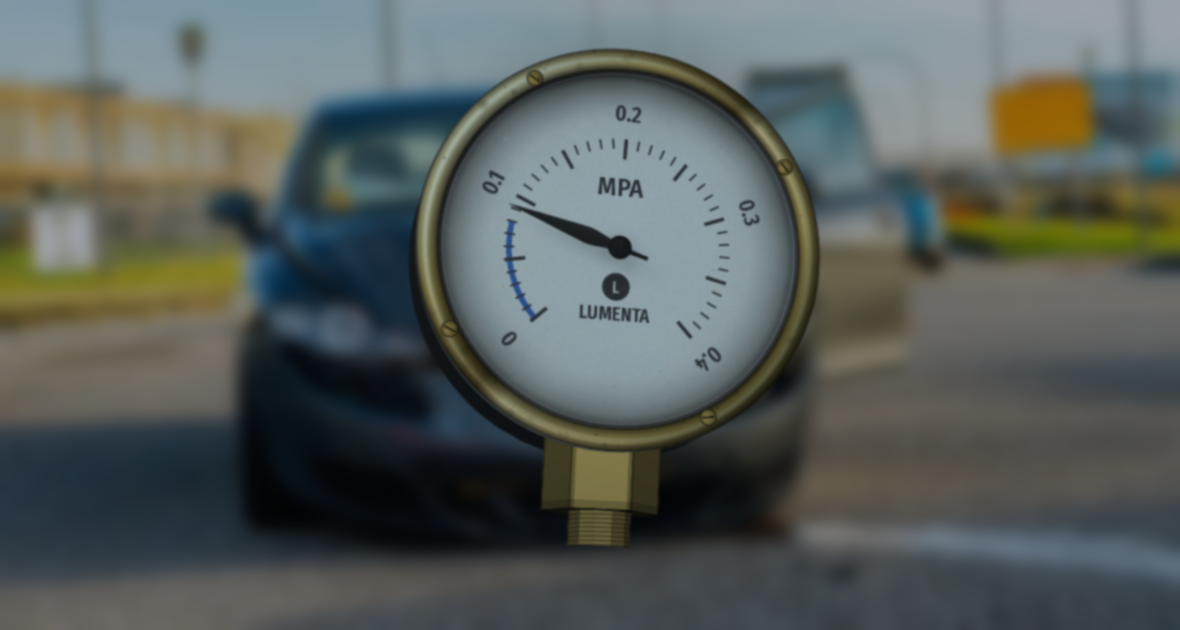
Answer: 0.09
